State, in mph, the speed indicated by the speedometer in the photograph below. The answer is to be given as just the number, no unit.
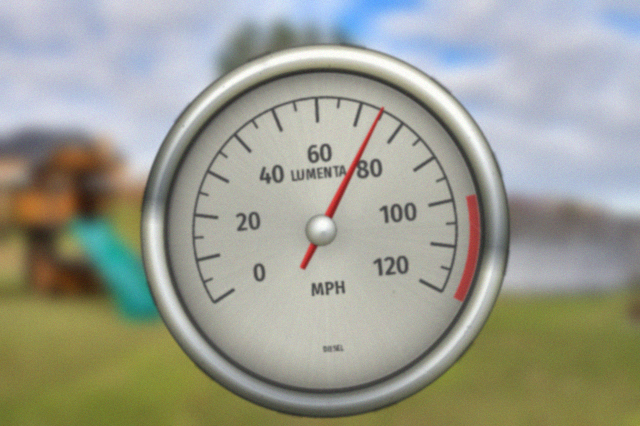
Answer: 75
